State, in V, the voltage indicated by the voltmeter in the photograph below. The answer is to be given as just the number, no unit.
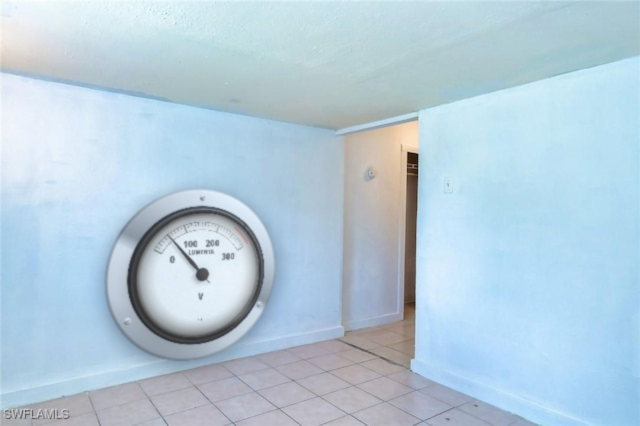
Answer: 50
